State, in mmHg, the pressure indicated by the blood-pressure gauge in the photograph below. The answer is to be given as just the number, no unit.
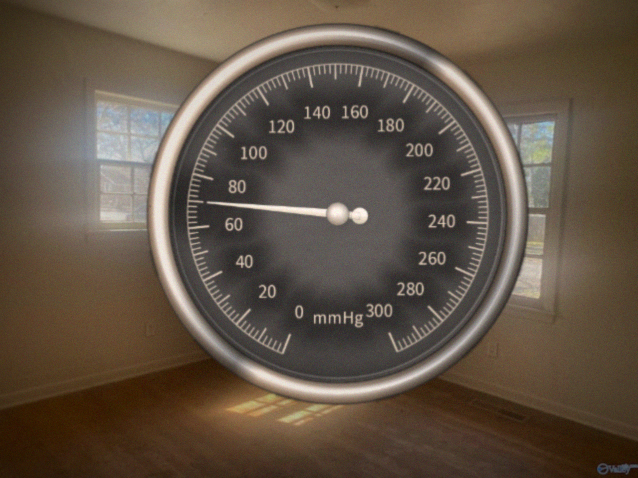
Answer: 70
